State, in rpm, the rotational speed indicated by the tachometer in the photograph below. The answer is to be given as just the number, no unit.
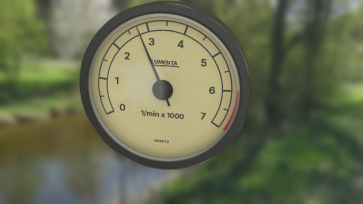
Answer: 2750
